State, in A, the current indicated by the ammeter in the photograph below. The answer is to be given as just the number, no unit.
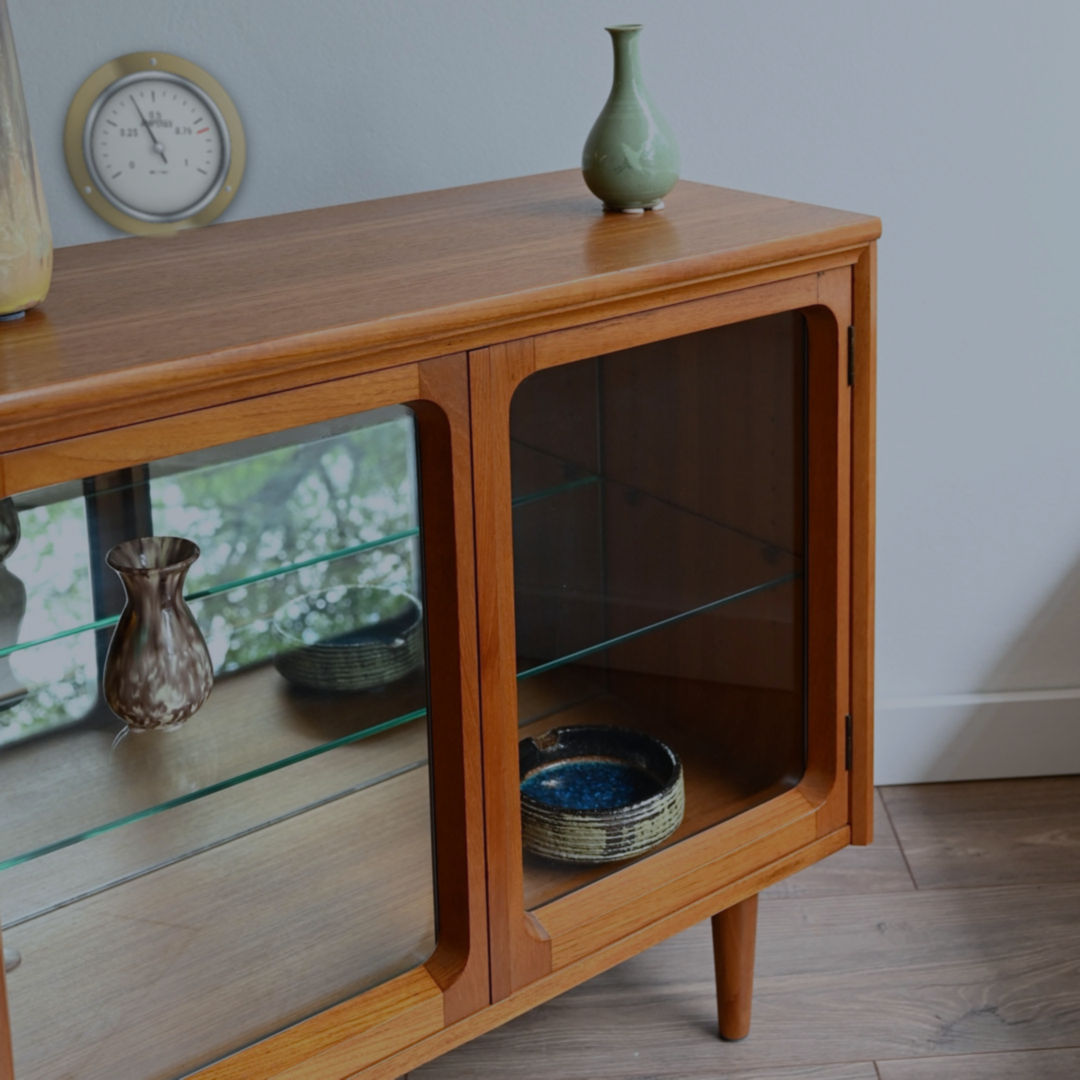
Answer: 0.4
